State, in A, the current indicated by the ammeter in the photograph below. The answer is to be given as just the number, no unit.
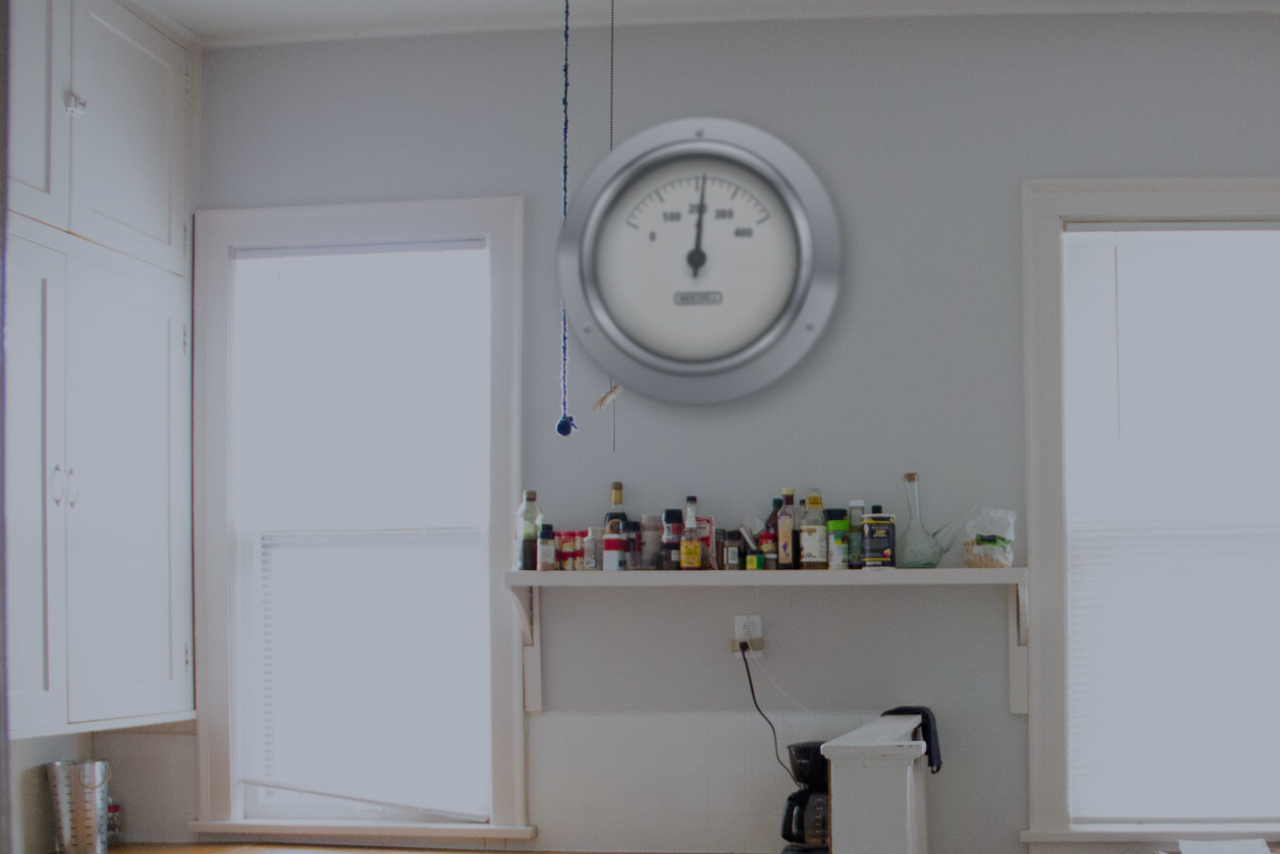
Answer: 220
